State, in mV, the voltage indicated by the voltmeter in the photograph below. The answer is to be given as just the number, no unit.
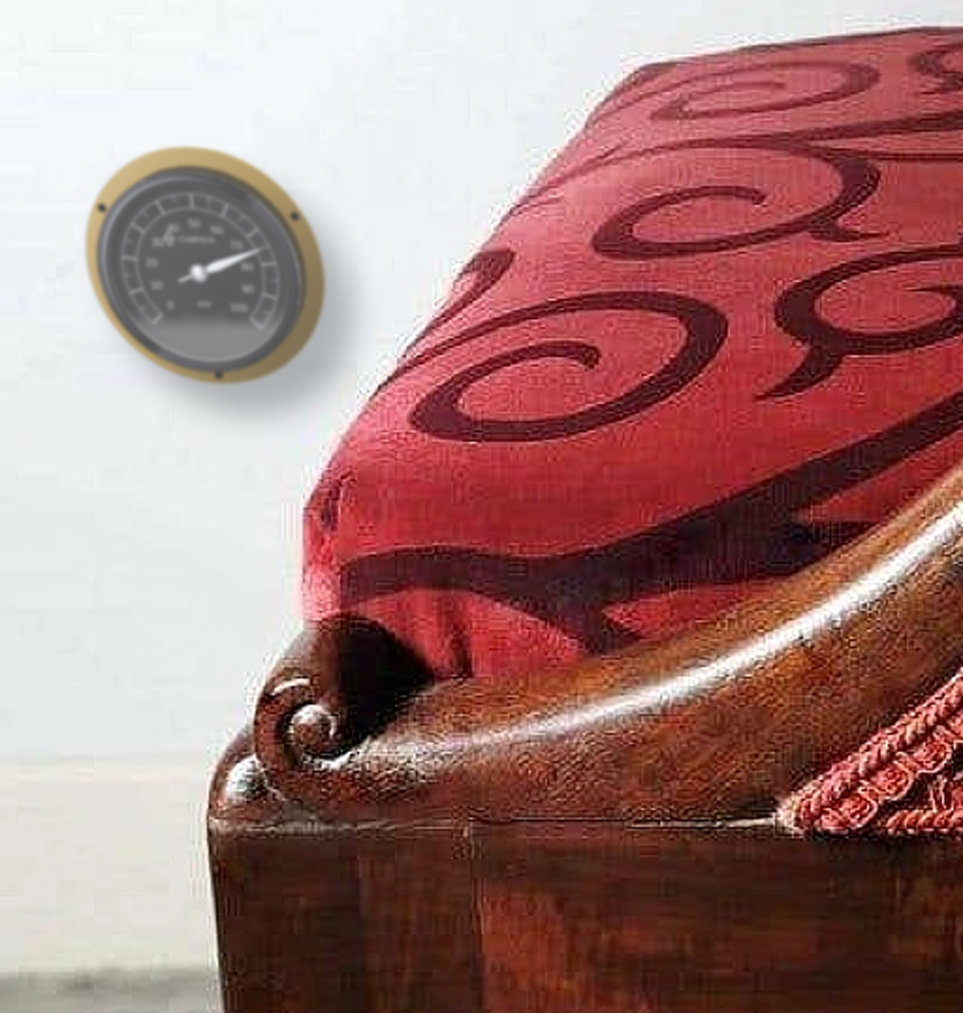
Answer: 75
